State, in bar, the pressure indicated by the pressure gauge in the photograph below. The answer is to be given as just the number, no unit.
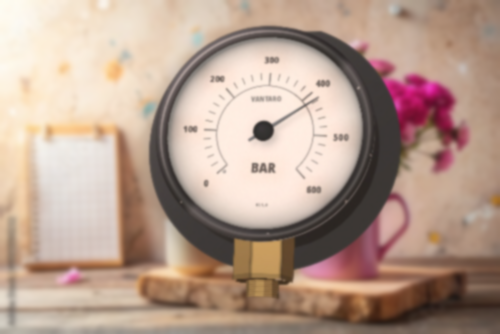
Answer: 420
